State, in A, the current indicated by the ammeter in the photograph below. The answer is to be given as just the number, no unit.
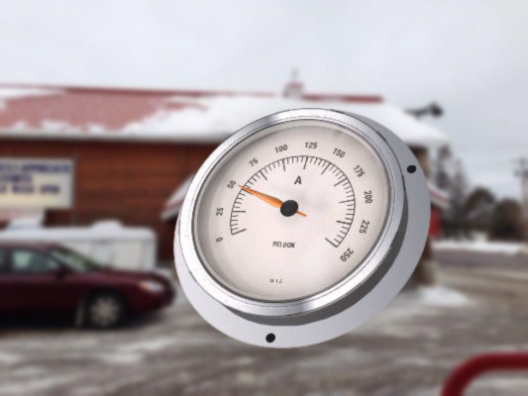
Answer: 50
